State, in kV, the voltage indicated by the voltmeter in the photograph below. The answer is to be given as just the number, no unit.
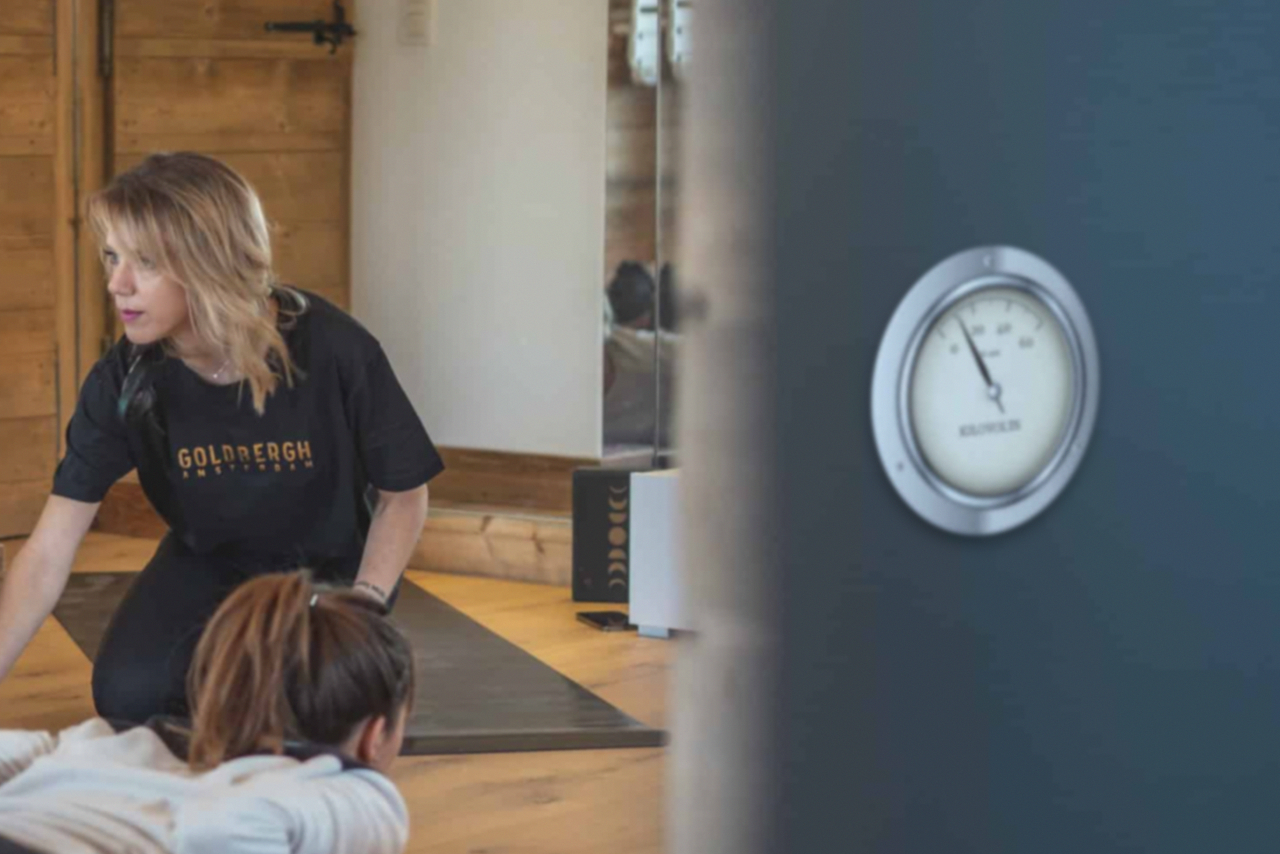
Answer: 10
